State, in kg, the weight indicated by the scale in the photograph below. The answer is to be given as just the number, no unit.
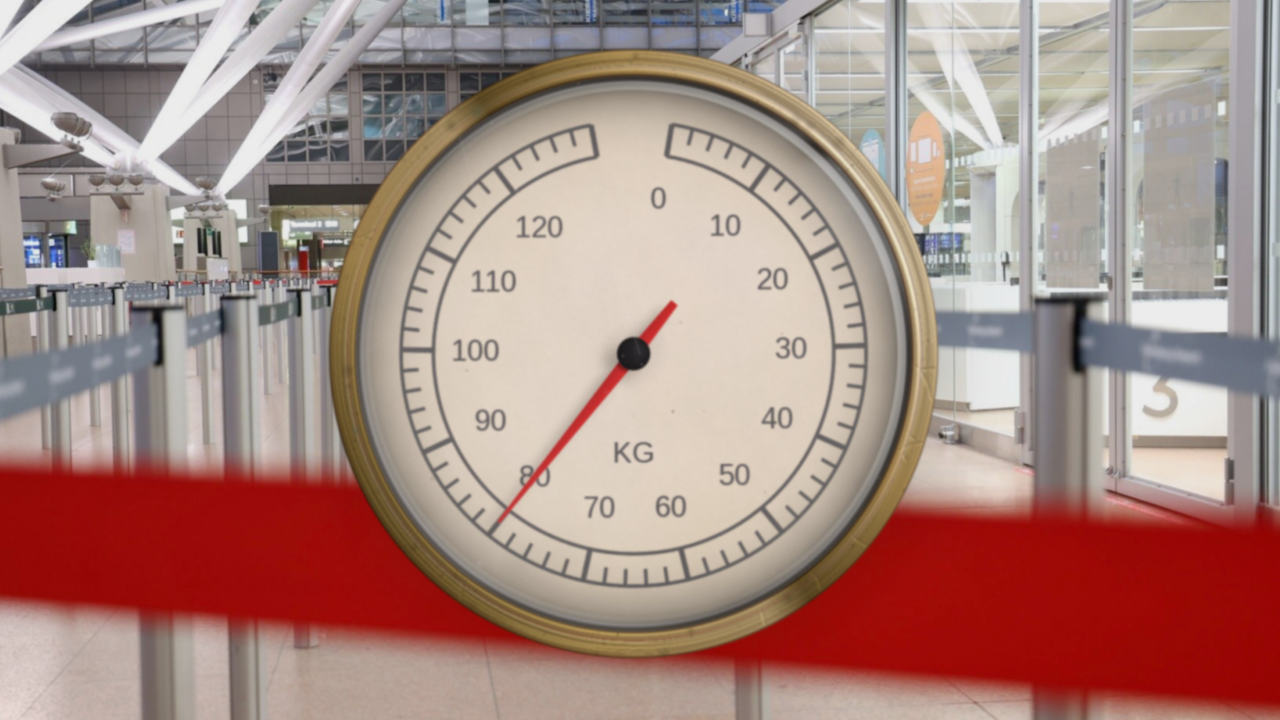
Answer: 80
